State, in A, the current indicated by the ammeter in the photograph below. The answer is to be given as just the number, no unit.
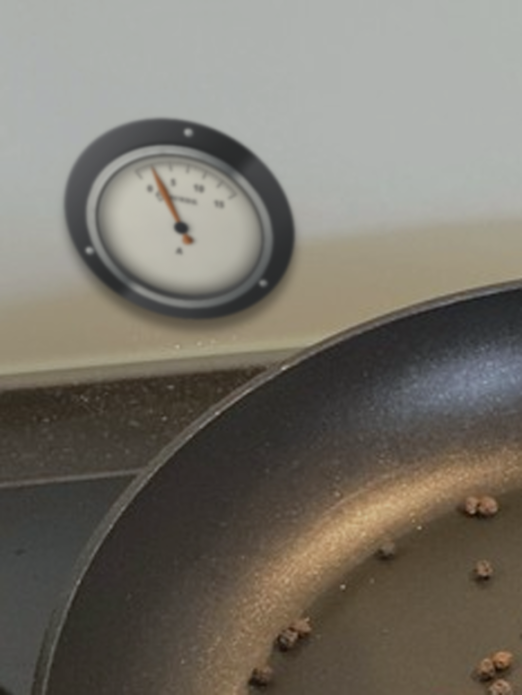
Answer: 2.5
